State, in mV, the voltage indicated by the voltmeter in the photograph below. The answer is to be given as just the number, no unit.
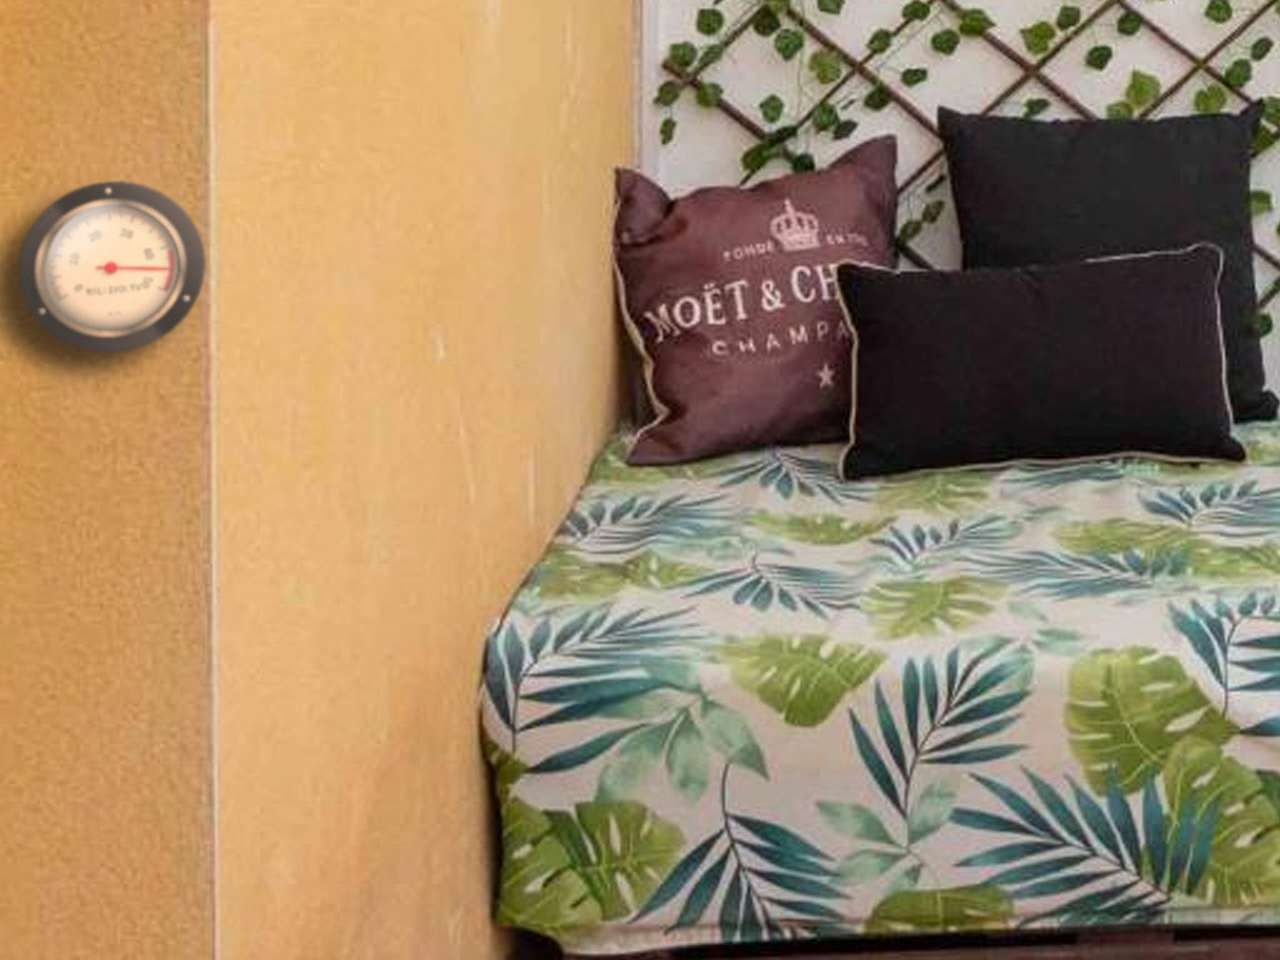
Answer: 45
